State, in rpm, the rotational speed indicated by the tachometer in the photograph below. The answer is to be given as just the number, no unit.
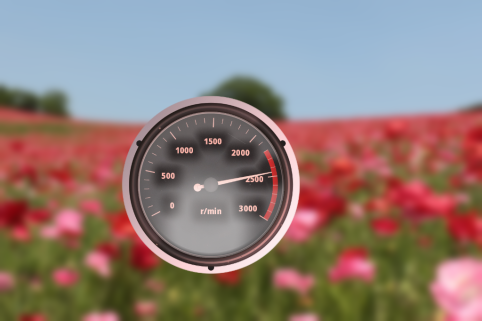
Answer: 2450
